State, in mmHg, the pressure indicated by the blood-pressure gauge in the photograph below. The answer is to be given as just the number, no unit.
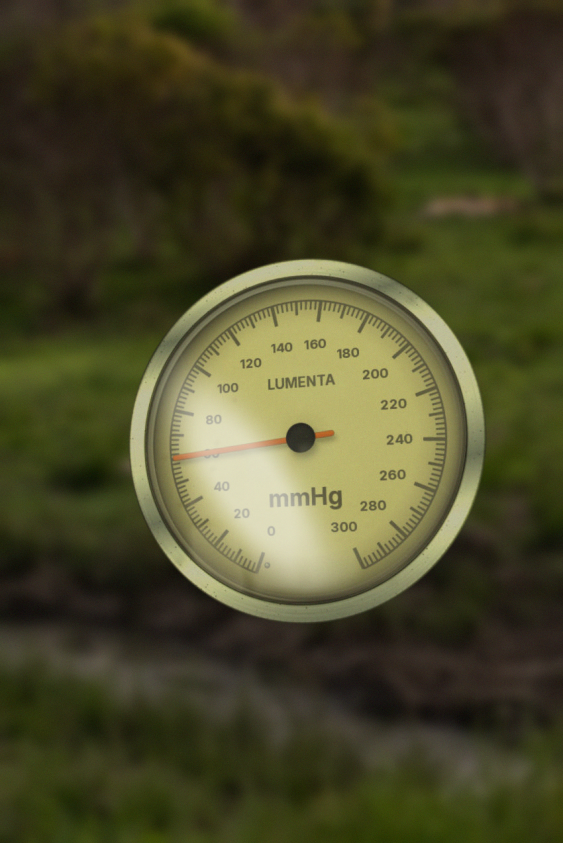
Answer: 60
